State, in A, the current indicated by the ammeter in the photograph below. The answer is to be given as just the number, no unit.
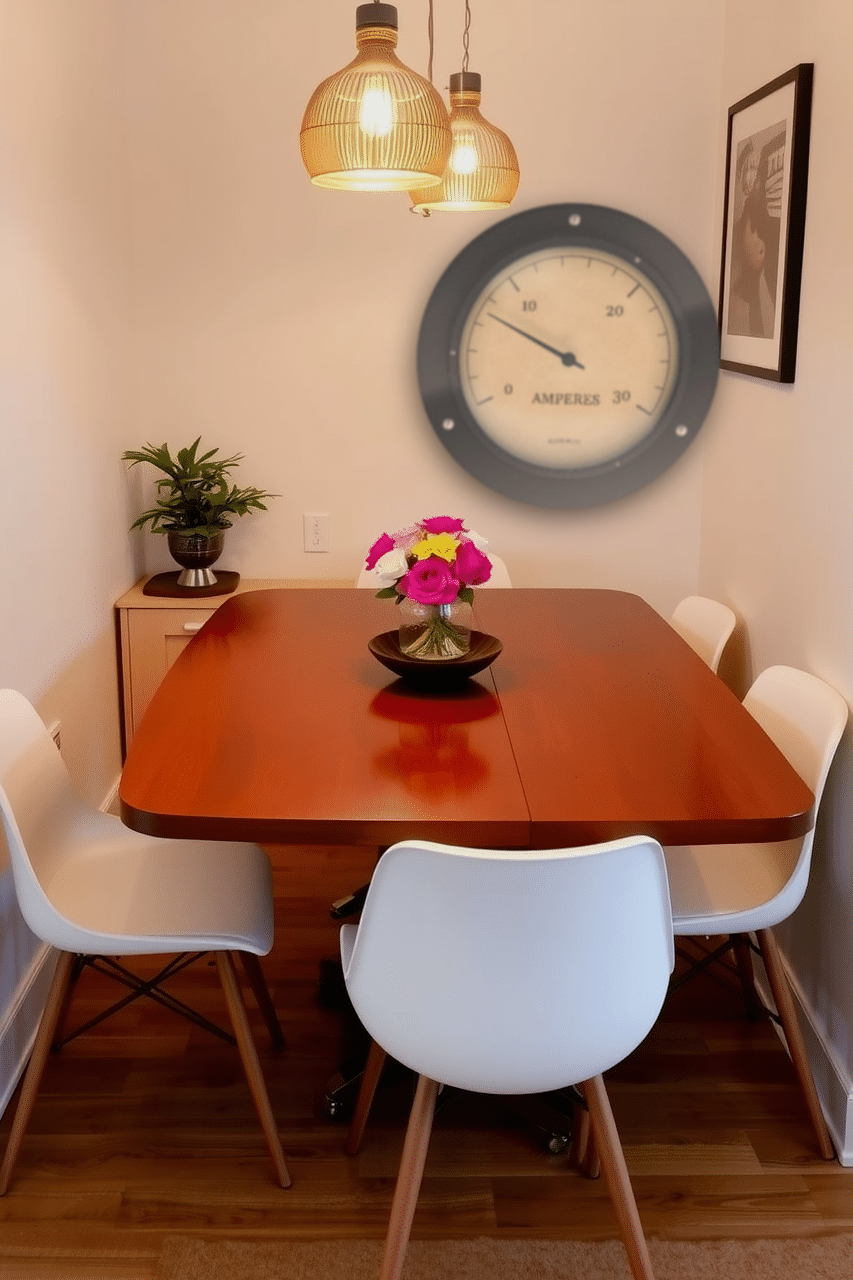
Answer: 7
